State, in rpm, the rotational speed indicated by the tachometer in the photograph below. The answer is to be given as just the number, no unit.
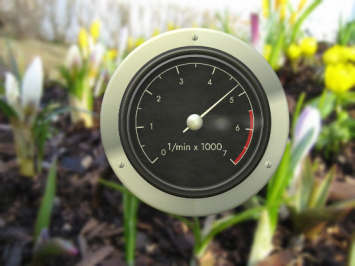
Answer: 4750
